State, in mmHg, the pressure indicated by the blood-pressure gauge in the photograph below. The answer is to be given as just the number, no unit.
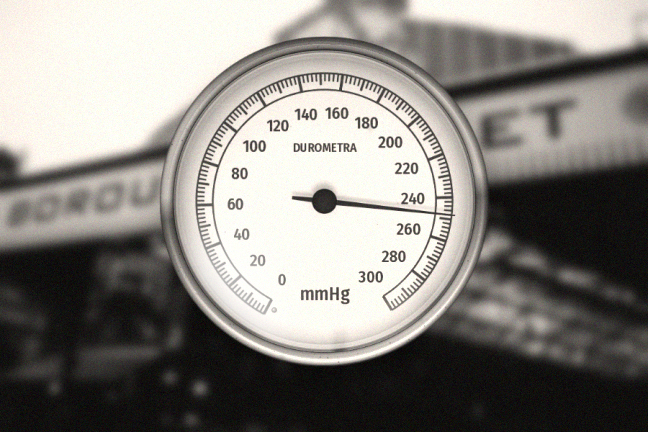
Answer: 248
